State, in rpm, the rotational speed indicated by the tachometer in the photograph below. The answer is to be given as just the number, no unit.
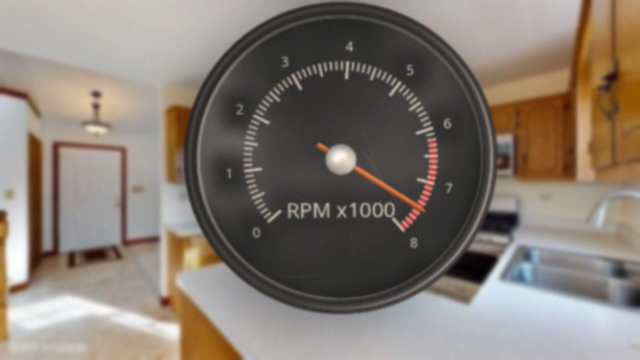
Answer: 7500
